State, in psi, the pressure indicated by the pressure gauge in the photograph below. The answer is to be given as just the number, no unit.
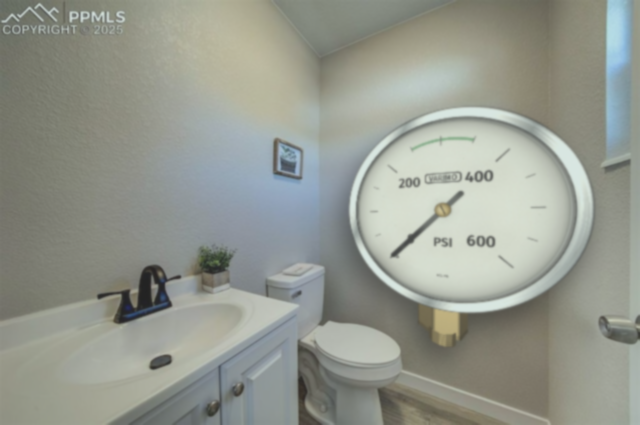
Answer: 0
